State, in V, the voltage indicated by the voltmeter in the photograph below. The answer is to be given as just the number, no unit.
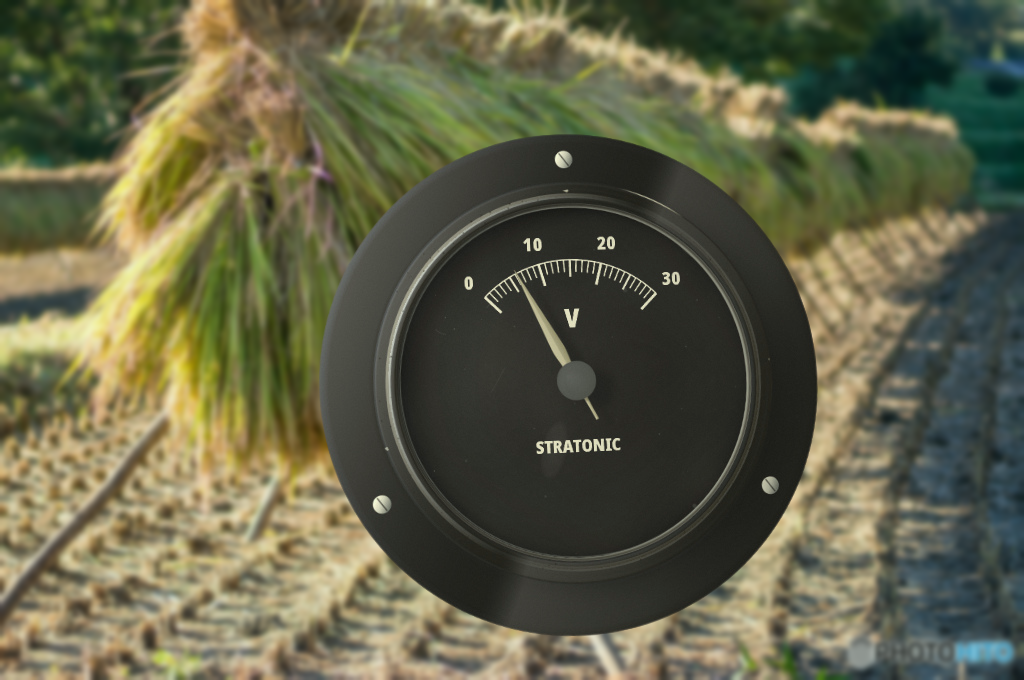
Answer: 6
